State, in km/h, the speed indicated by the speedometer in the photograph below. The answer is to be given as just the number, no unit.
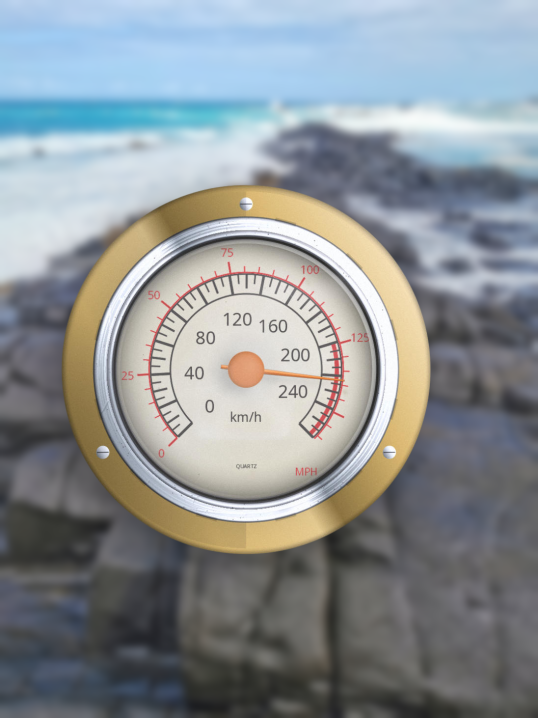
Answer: 222.5
